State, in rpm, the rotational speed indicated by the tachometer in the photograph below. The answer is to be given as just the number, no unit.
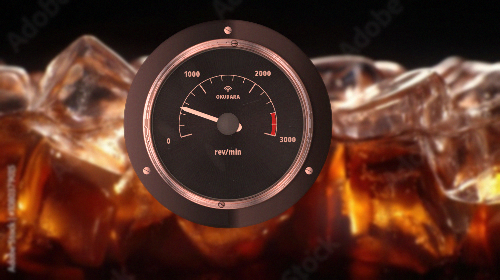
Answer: 500
